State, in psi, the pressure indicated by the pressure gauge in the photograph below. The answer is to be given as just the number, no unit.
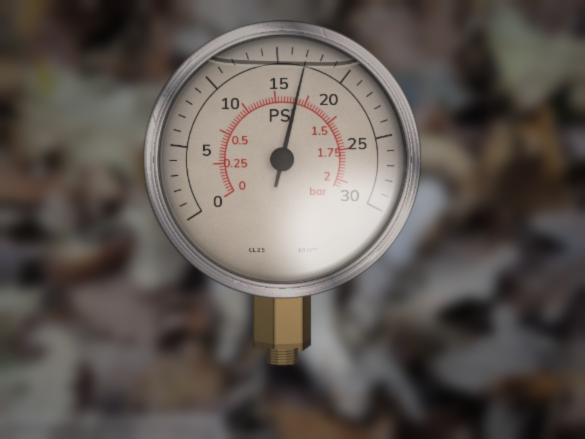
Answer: 17
